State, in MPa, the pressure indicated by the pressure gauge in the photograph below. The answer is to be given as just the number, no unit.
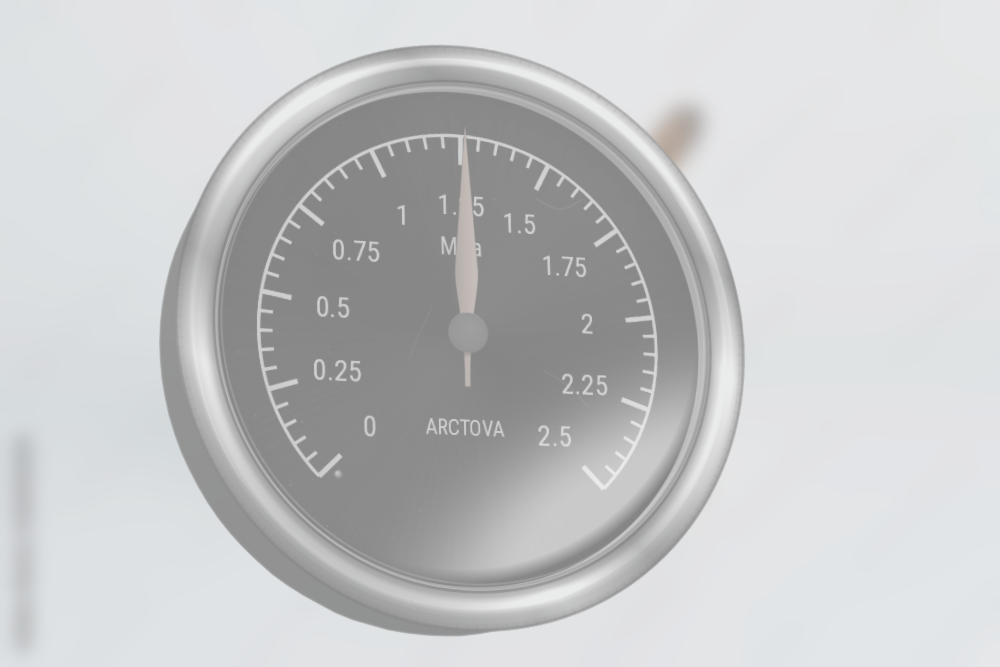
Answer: 1.25
